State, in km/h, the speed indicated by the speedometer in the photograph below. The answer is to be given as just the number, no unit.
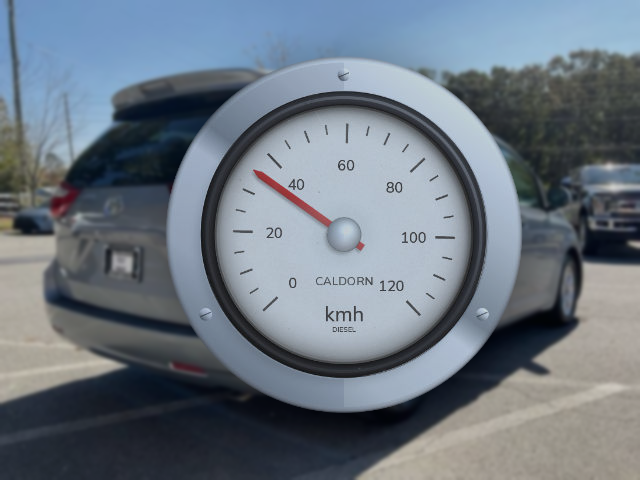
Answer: 35
